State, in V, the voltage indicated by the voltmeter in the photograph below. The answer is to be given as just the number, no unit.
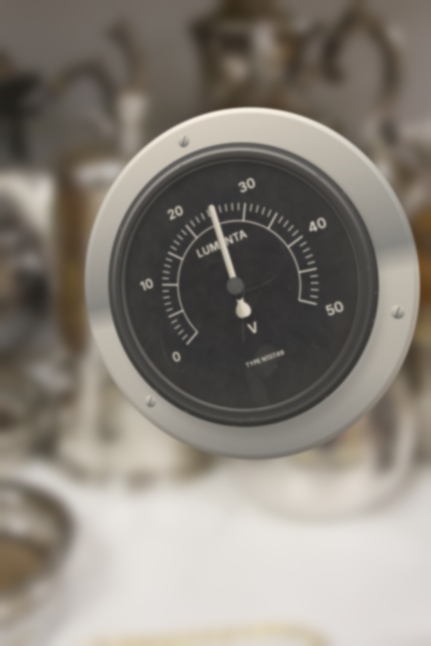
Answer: 25
